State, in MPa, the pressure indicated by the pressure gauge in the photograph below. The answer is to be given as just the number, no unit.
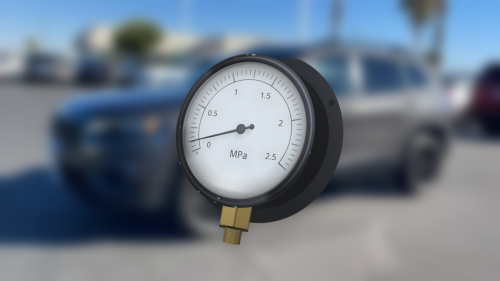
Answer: 0.1
